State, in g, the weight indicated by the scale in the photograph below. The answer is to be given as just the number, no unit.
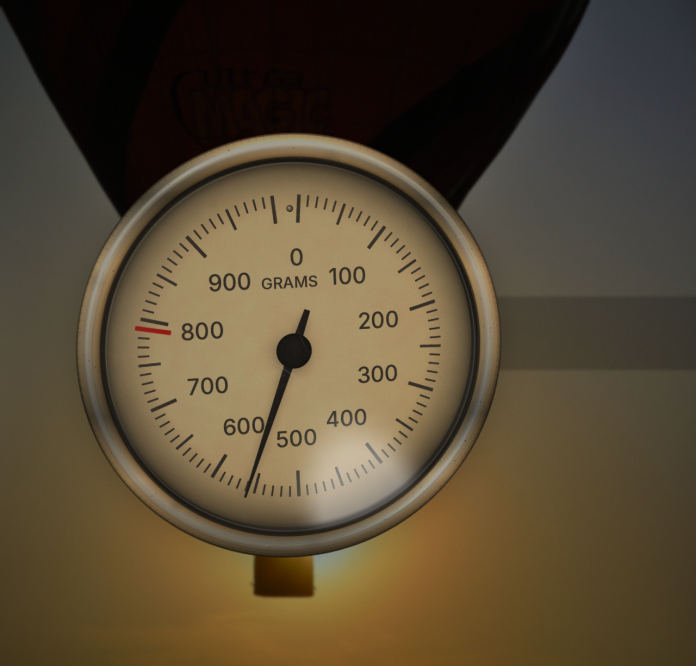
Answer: 560
